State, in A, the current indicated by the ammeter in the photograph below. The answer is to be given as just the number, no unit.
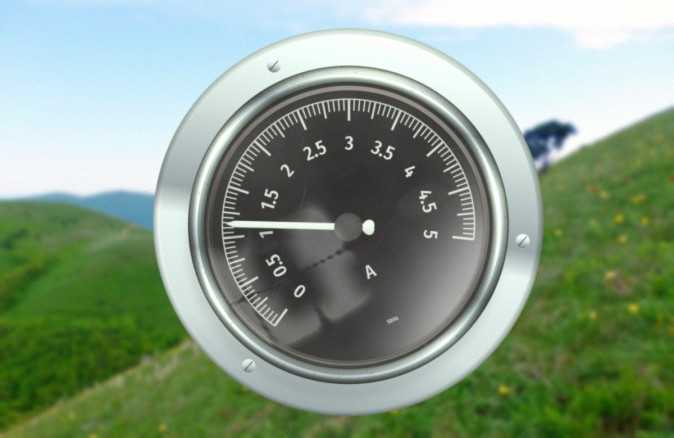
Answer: 1.15
